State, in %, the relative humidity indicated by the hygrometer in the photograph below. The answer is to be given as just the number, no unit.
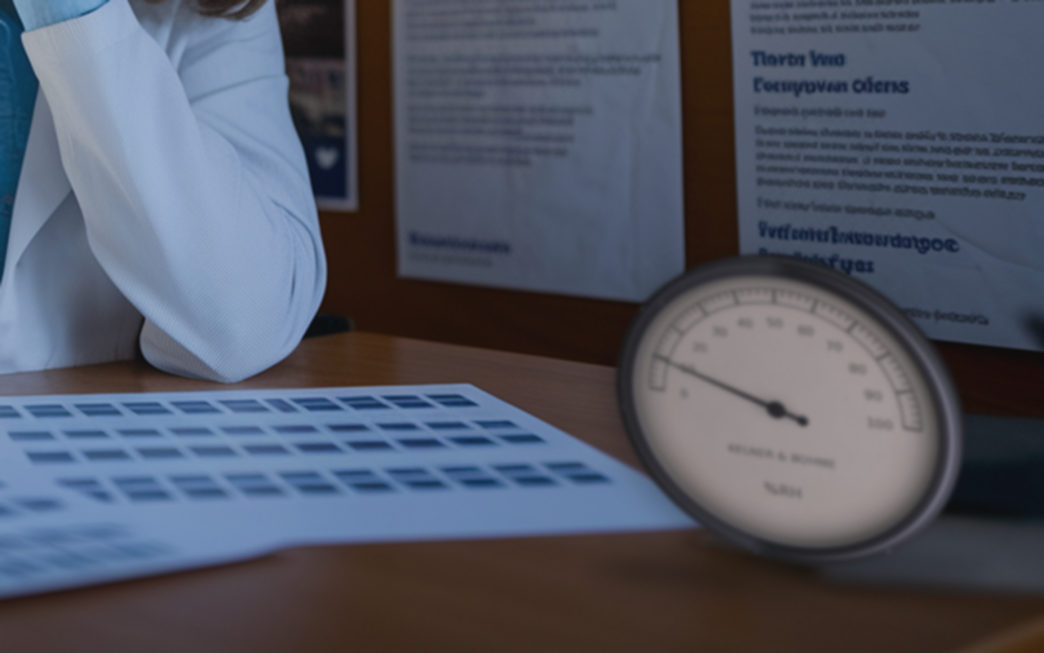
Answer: 10
